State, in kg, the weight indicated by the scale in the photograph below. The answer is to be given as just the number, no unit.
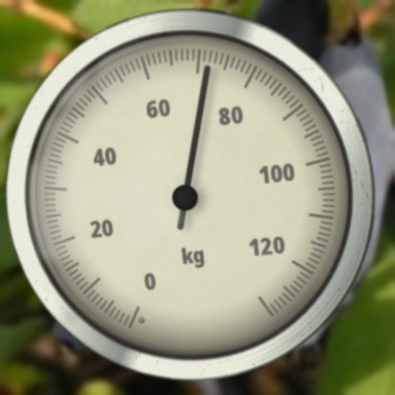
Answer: 72
